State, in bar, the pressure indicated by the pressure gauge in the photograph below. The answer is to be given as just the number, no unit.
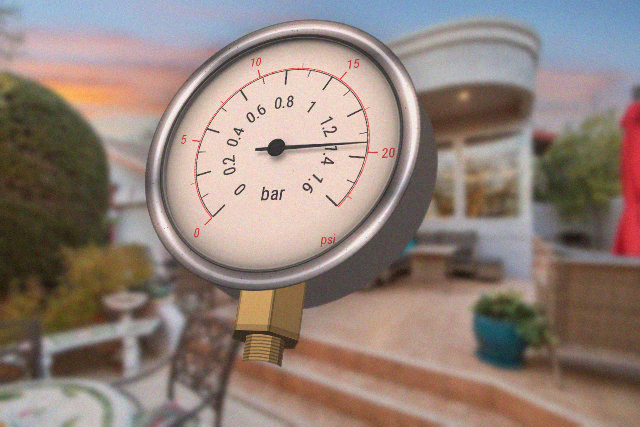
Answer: 1.35
